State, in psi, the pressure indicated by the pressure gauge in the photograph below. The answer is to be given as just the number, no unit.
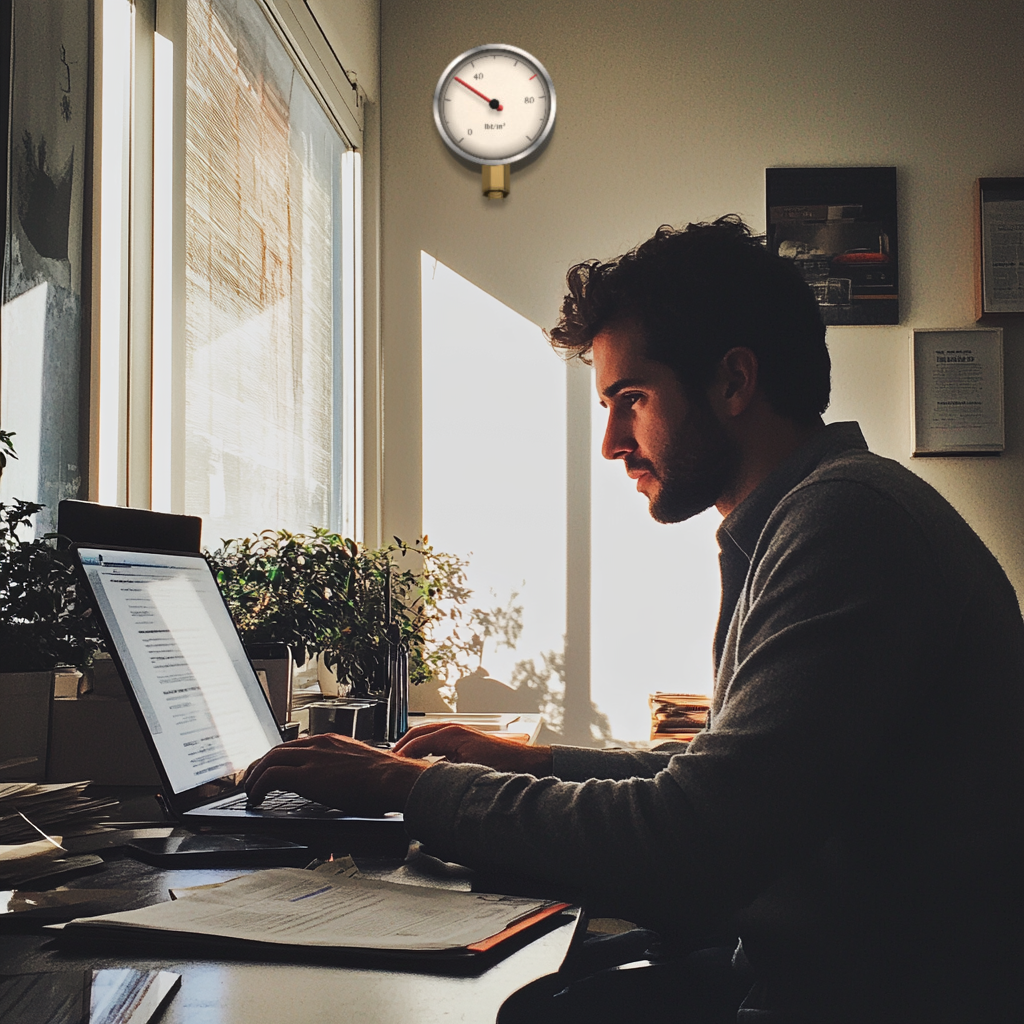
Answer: 30
